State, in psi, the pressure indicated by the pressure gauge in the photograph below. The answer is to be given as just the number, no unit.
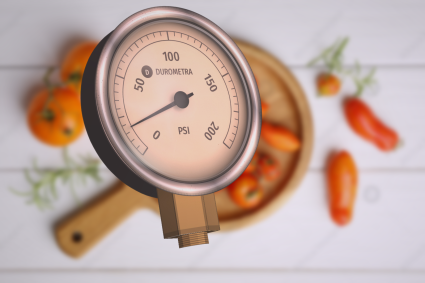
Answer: 17.5
